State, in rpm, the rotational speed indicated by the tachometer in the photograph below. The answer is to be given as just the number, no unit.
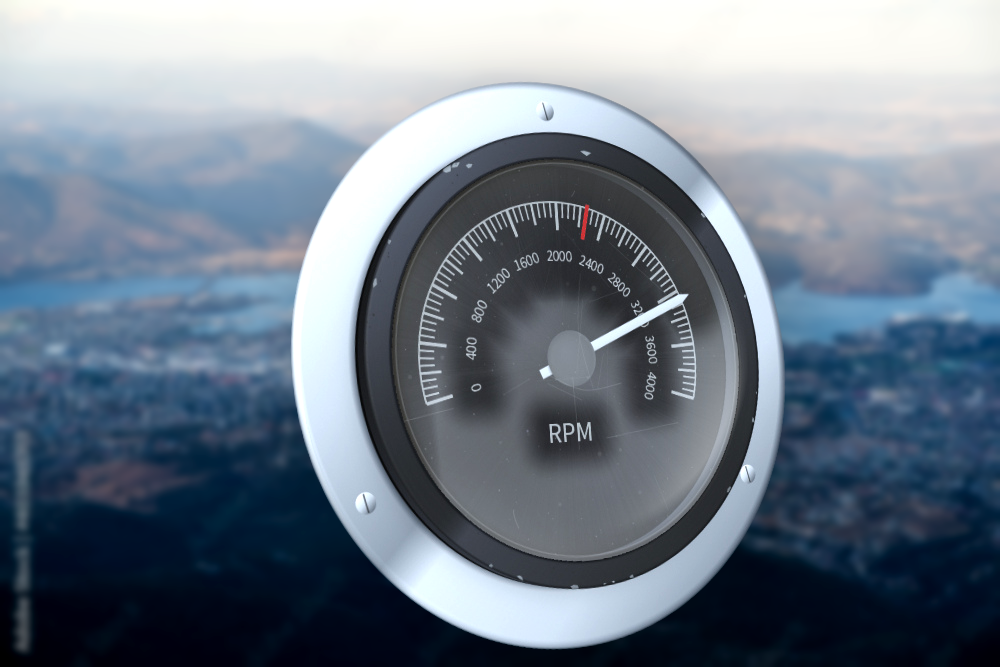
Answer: 3250
